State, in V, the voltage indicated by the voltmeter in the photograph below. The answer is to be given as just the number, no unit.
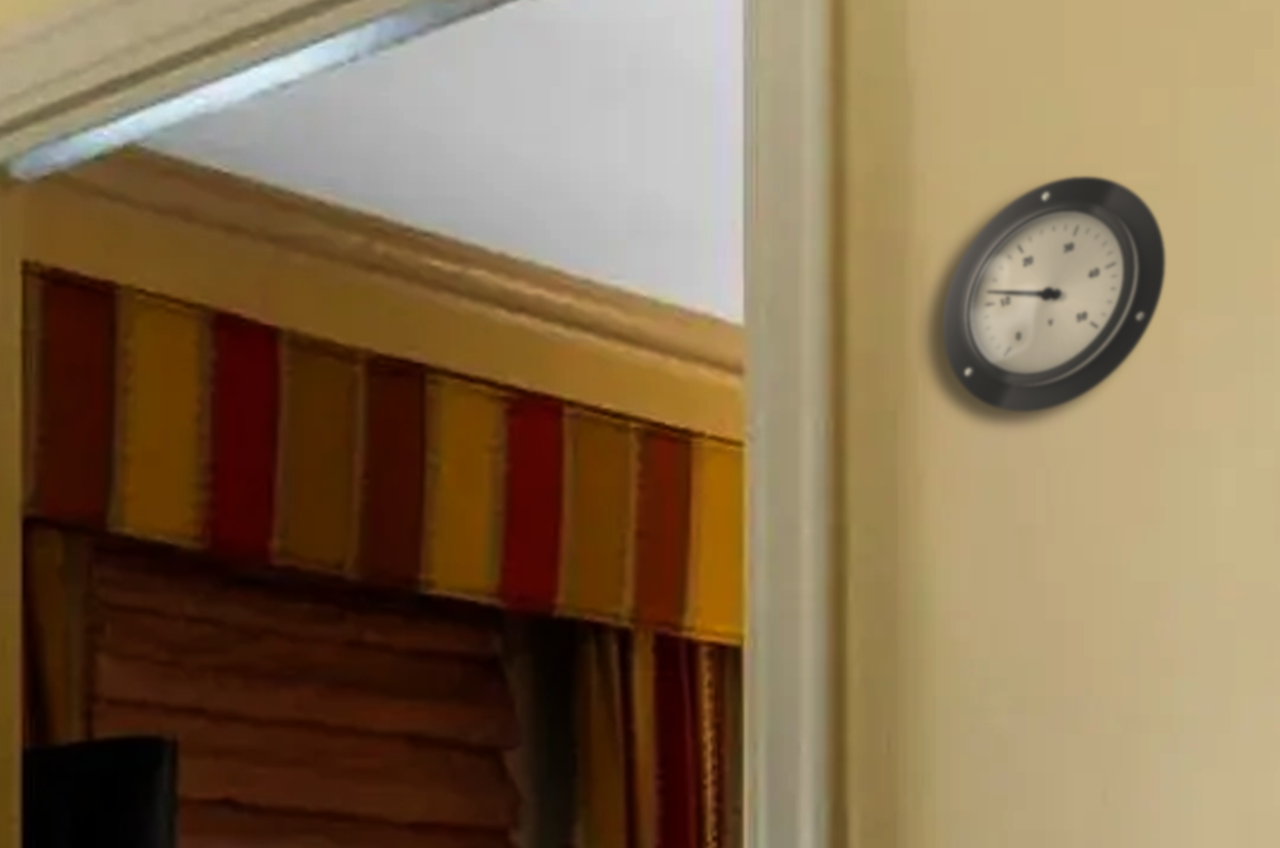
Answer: 12
